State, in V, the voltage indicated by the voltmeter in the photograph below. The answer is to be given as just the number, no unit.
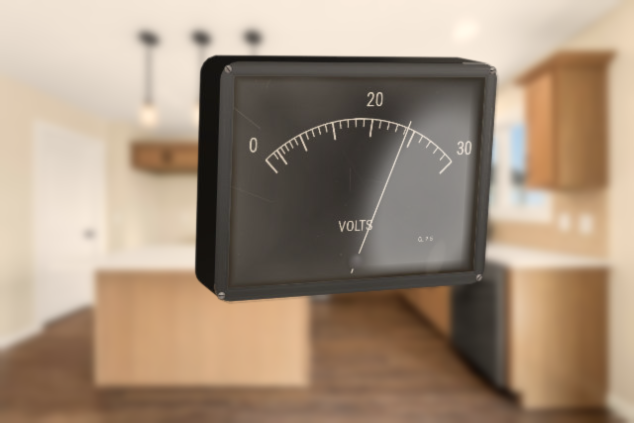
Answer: 24
